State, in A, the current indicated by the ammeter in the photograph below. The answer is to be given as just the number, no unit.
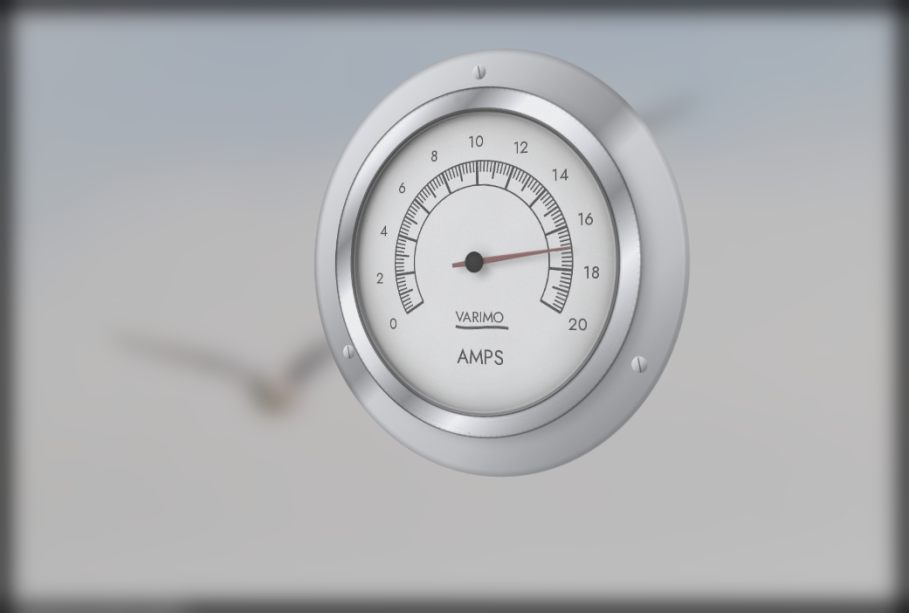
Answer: 17
